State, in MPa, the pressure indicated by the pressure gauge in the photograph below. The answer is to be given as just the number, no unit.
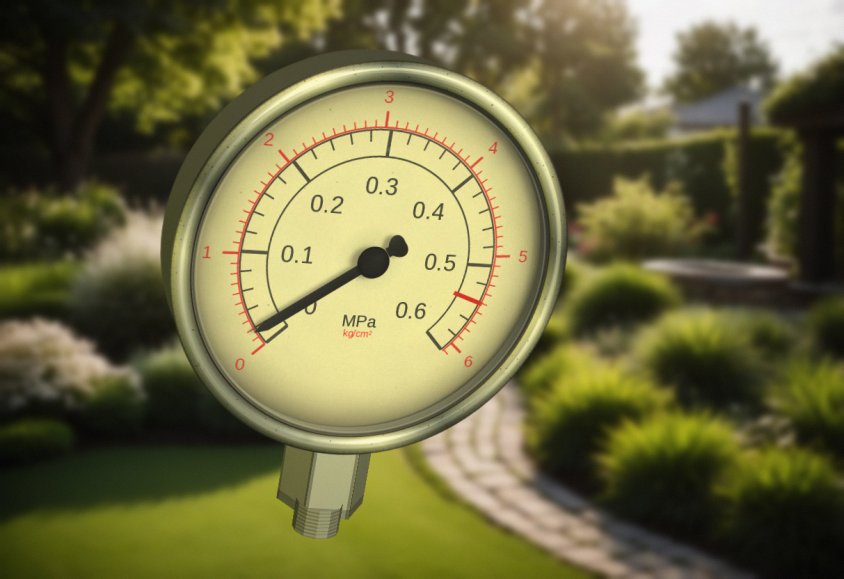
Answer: 0.02
